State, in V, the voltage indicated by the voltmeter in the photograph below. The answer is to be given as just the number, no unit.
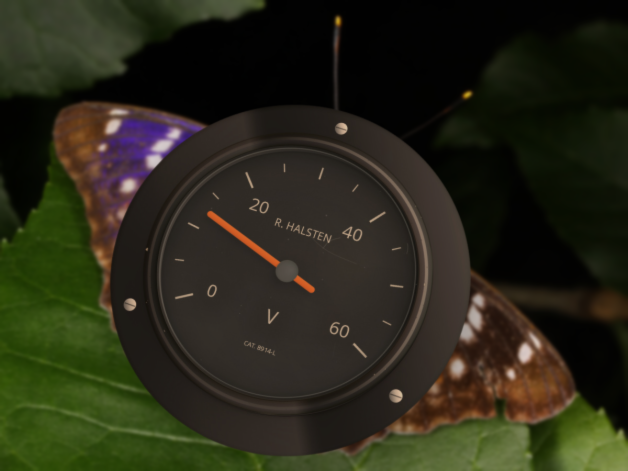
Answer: 12.5
